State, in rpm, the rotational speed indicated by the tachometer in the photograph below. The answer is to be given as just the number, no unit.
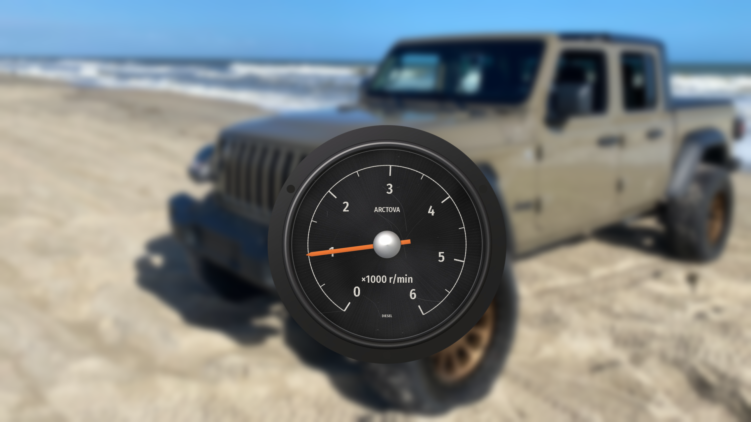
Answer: 1000
